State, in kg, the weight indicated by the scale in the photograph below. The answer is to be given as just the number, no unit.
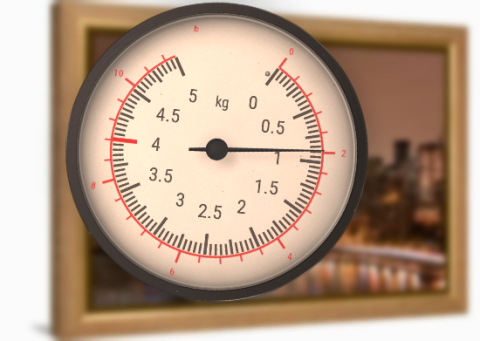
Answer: 0.9
